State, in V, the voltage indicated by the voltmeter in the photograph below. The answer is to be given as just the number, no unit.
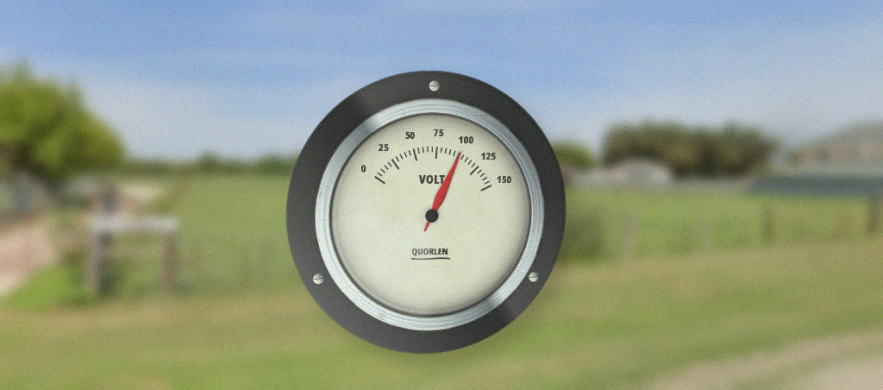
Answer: 100
